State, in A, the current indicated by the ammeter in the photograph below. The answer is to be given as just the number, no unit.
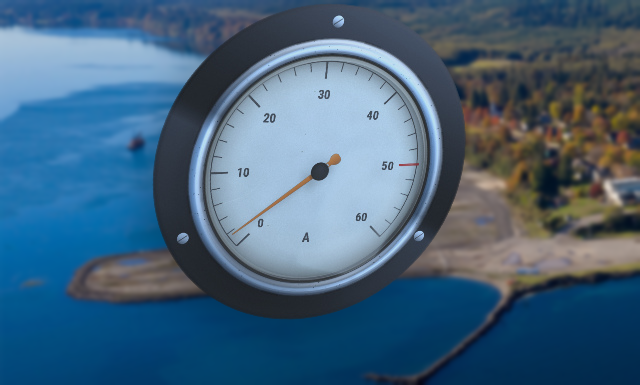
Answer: 2
